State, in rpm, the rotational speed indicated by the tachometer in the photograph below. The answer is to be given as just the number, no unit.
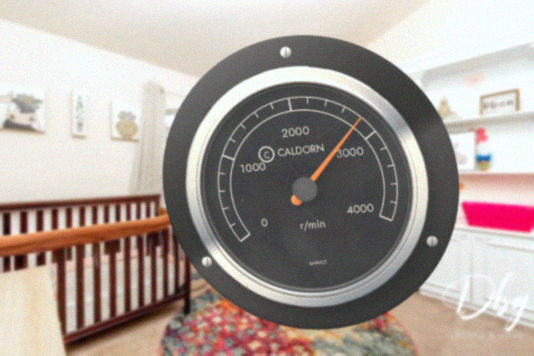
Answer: 2800
